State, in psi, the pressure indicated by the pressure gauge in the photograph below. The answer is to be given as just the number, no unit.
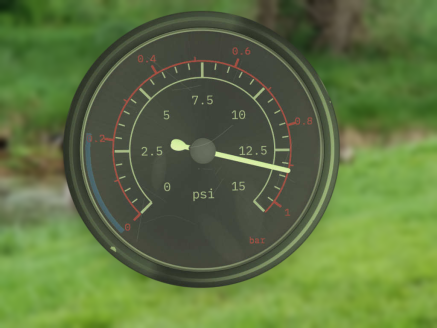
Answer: 13.25
